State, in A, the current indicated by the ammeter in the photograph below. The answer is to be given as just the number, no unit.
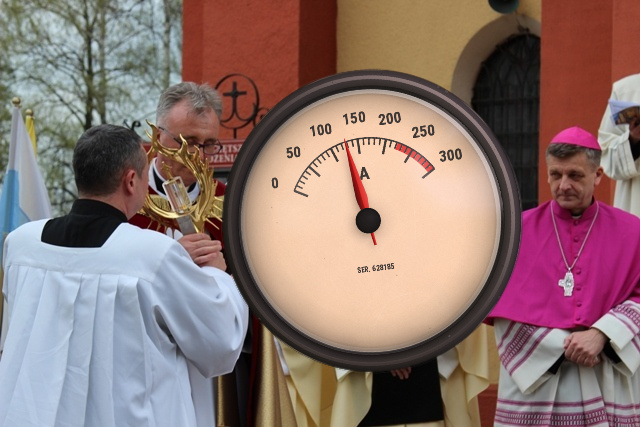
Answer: 130
